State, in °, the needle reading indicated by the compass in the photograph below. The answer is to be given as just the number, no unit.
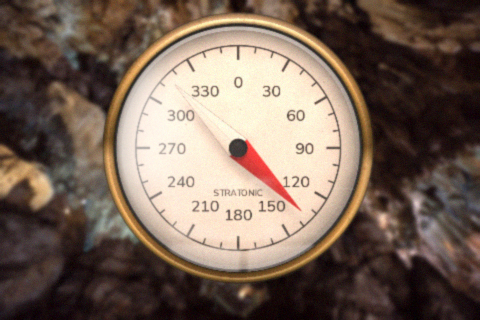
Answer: 135
